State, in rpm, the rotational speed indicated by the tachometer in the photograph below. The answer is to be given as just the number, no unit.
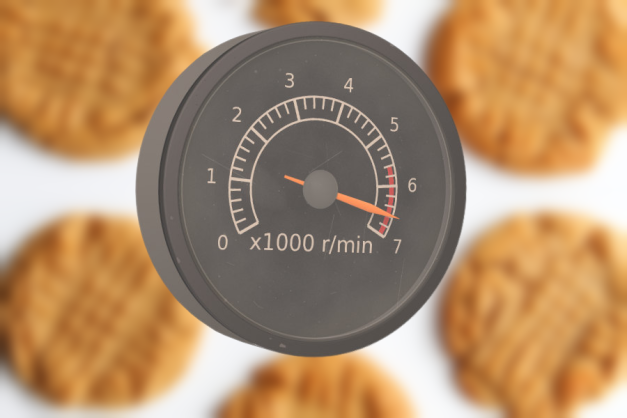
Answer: 6600
